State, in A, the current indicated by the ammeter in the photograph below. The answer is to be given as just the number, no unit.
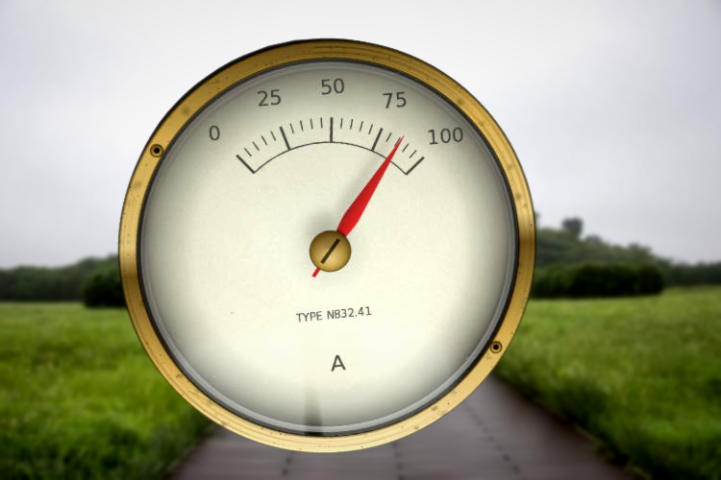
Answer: 85
